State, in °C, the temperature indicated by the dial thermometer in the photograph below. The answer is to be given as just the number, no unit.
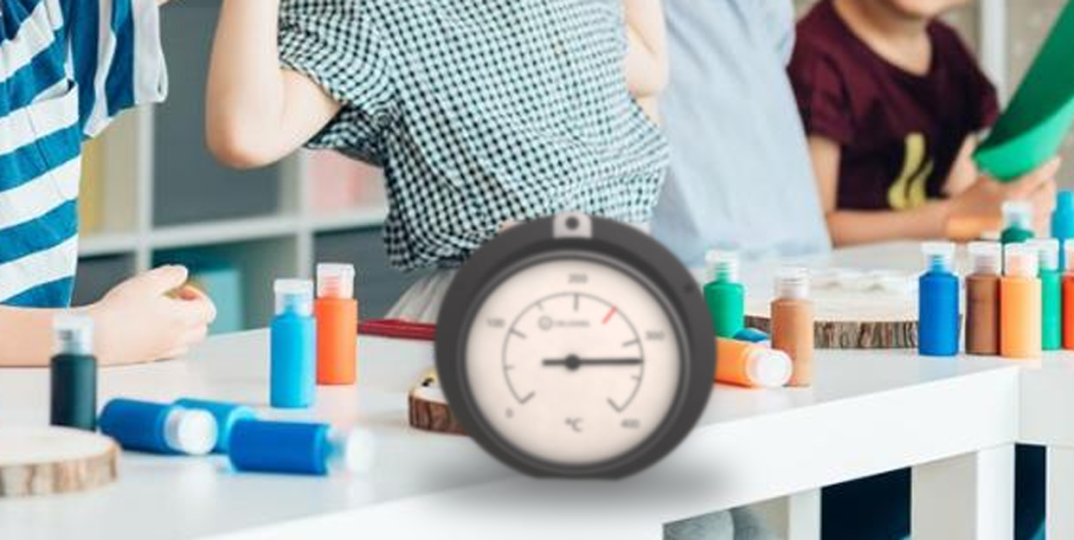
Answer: 325
